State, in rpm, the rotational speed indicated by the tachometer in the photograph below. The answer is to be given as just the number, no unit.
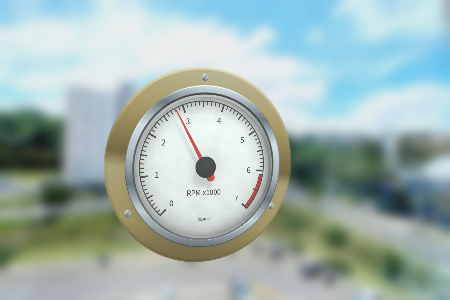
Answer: 2800
